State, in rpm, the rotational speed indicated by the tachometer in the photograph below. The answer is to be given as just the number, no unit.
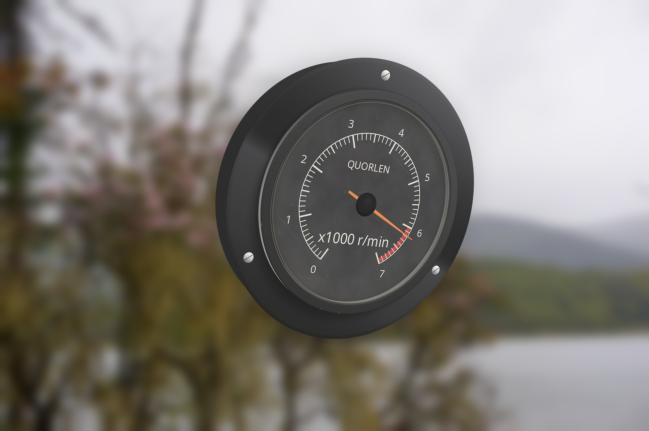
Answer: 6200
